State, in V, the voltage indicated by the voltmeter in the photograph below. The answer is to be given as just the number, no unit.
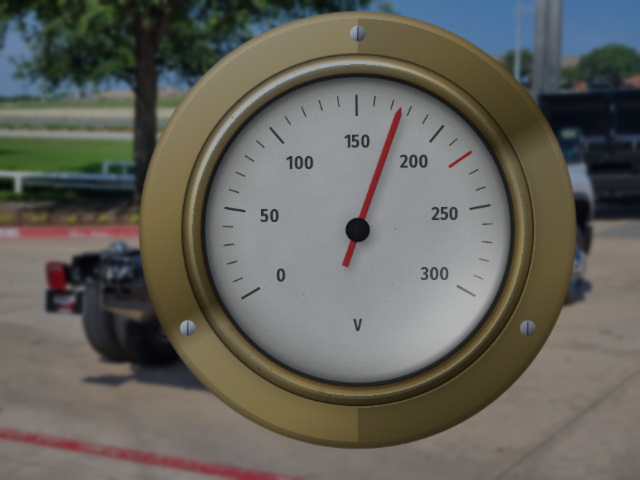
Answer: 175
